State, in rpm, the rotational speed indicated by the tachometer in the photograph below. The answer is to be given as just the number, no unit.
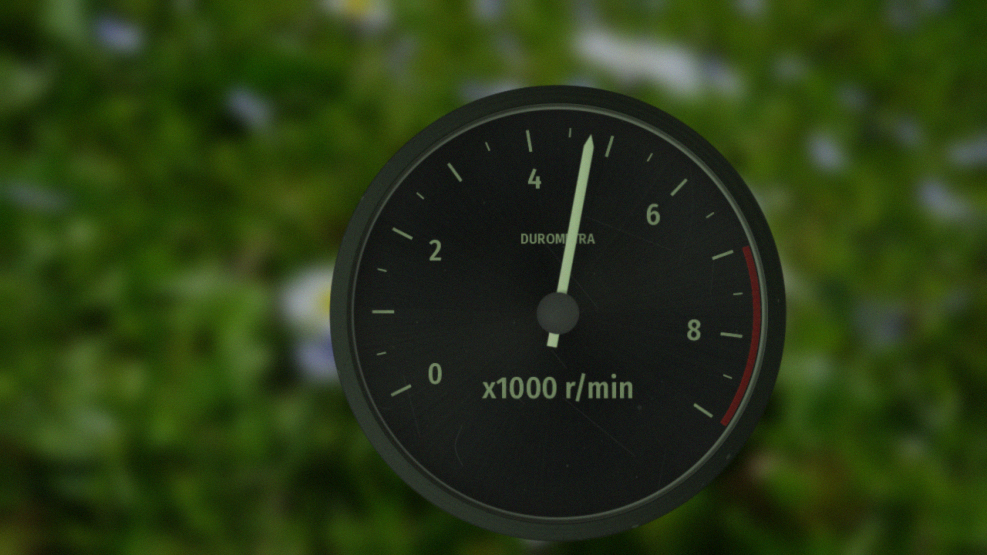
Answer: 4750
